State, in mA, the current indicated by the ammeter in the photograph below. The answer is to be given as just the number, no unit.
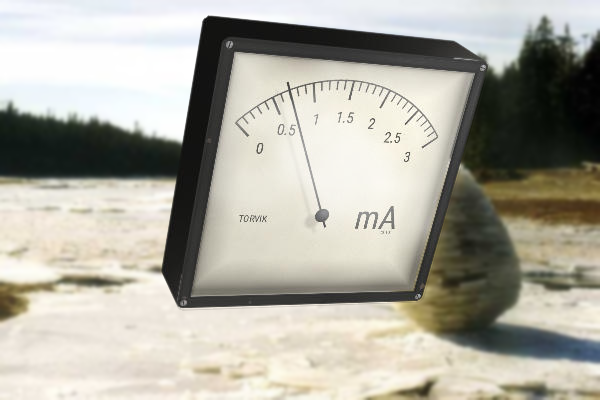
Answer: 0.7
